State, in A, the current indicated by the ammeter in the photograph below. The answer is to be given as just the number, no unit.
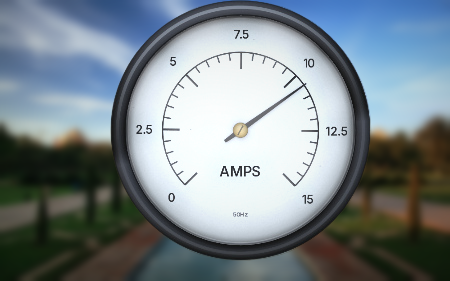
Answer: 10.5
